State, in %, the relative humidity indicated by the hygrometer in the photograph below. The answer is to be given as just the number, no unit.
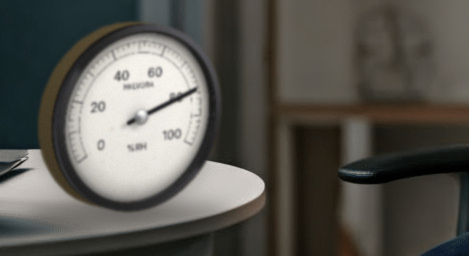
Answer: 80
